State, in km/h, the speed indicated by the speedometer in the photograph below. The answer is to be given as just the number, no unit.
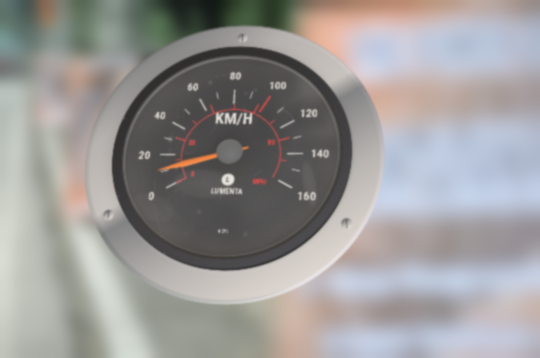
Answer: 10
